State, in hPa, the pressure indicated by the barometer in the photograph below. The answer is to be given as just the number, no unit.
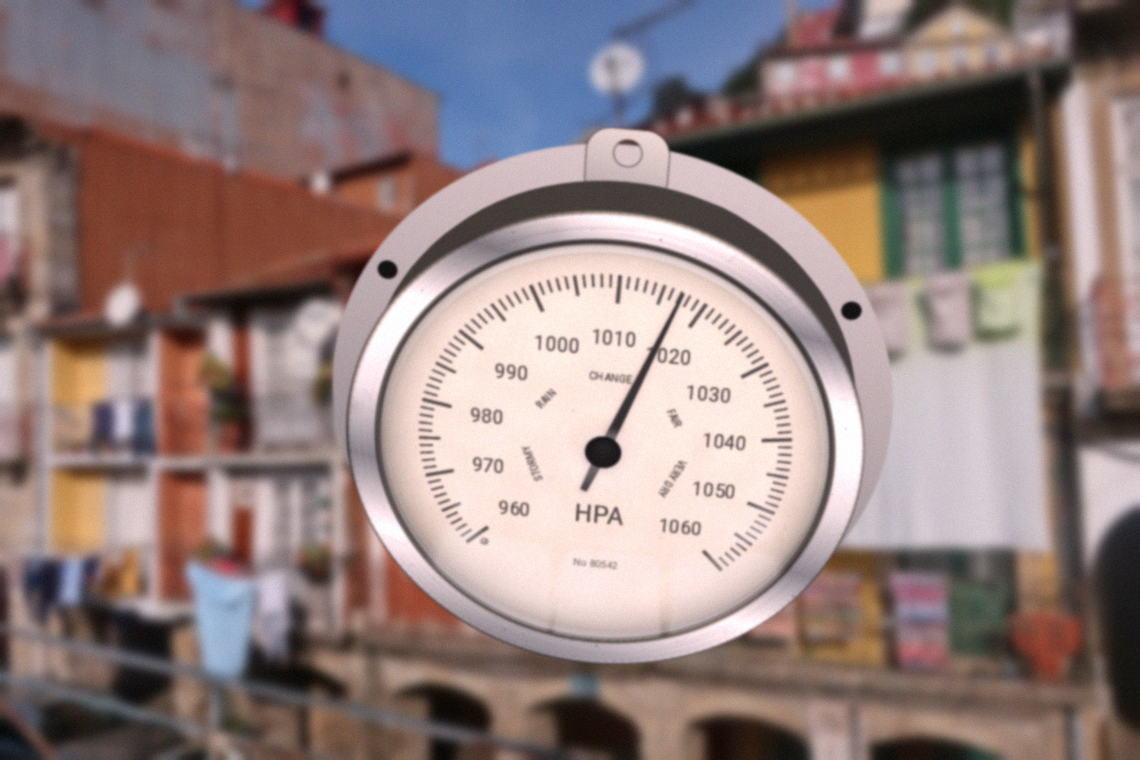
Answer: 1017
